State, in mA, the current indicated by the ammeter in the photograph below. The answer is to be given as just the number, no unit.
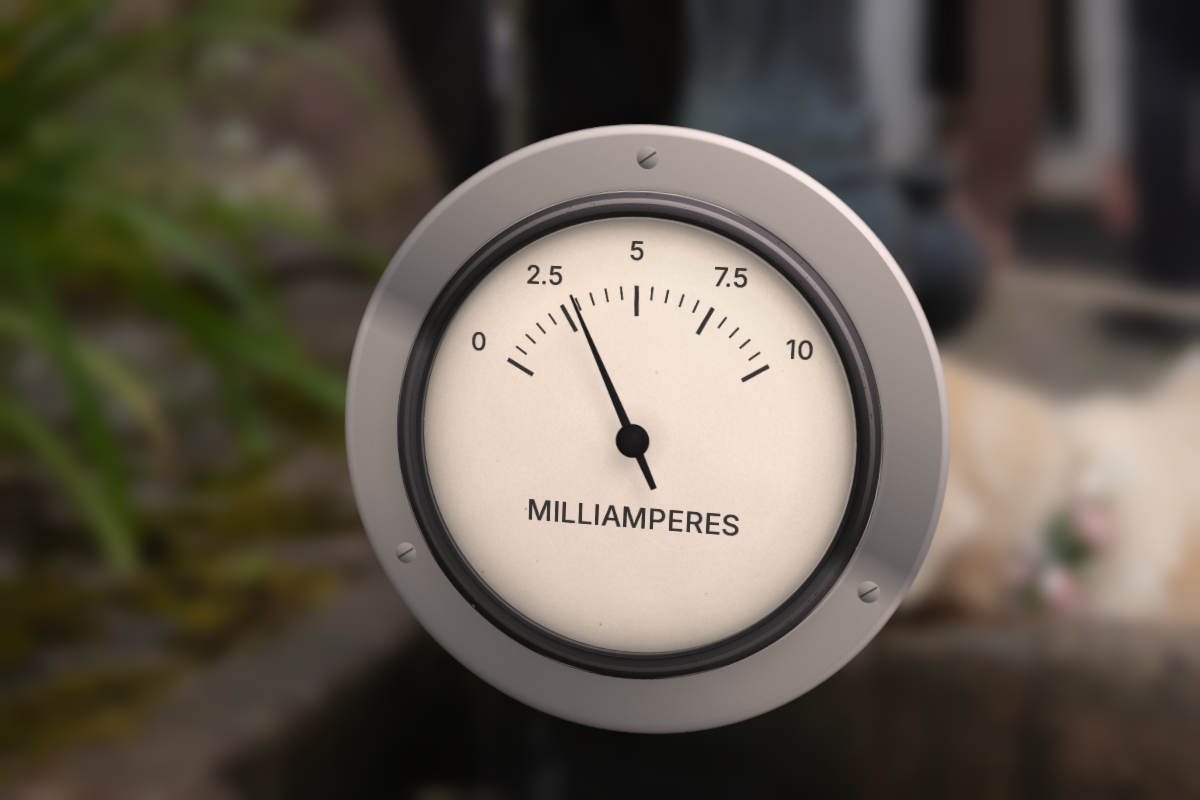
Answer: 3
